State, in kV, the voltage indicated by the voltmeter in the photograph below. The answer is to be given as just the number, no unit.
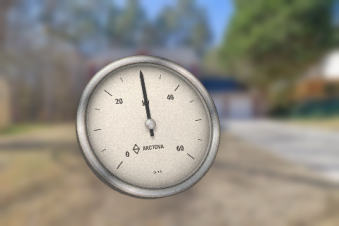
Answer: 30
